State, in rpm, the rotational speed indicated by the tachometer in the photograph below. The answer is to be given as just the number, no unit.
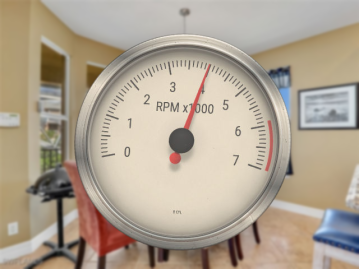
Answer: 4000
